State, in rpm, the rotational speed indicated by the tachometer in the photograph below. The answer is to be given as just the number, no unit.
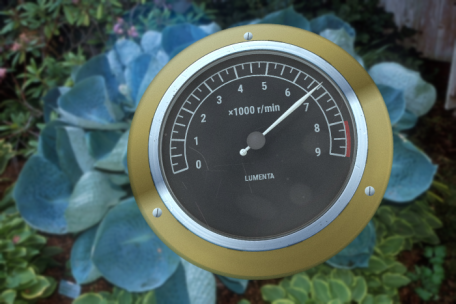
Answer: 6750
